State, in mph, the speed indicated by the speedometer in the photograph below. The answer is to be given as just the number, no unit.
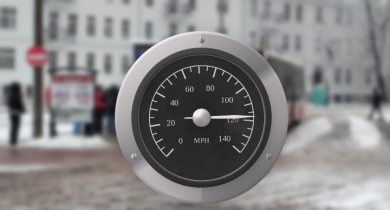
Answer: 117.5
